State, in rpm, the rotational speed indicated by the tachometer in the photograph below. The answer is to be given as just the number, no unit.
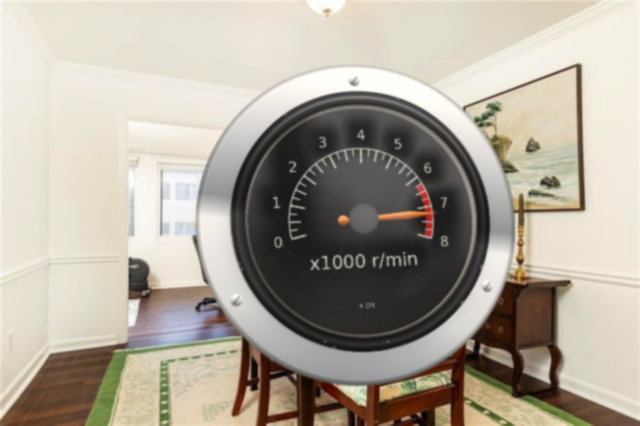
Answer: 7250
